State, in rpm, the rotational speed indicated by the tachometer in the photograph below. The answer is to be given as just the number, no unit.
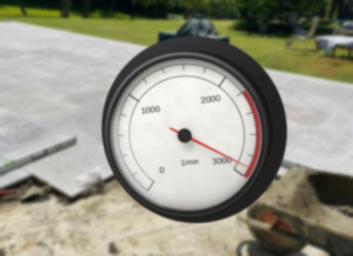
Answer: 2900
